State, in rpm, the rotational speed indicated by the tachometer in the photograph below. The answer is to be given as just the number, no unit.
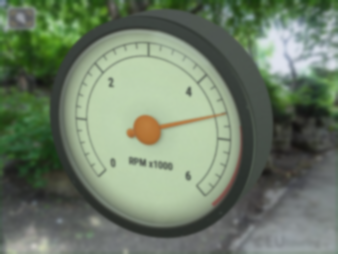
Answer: 4600
